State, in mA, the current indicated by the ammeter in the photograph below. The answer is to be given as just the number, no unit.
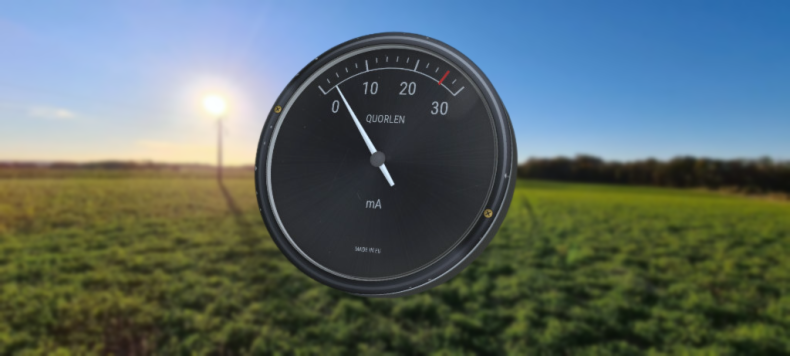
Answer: 3
